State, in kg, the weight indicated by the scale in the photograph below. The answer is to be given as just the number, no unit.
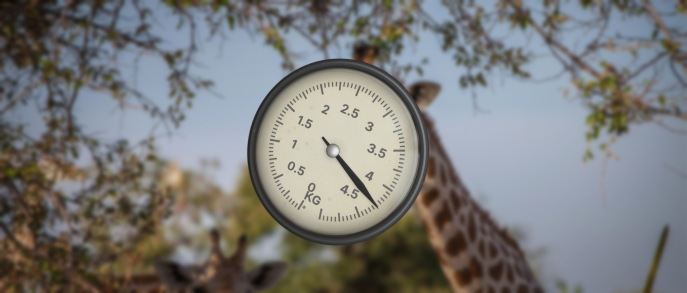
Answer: 4.25
